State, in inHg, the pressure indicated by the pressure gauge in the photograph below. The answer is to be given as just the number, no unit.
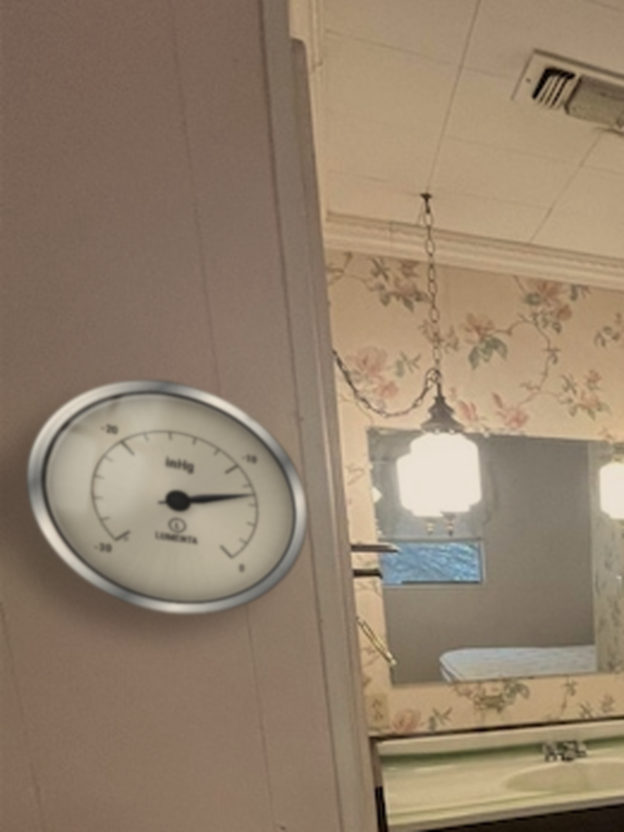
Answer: -7
